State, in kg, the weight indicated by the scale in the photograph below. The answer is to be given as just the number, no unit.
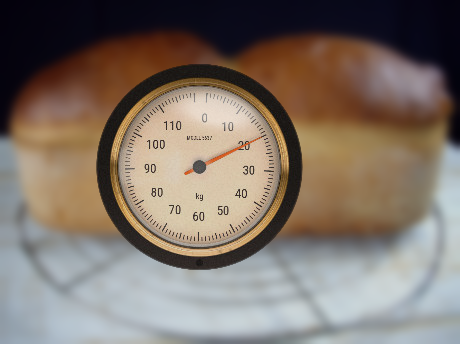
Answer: 20
